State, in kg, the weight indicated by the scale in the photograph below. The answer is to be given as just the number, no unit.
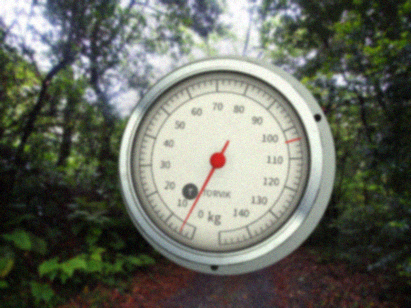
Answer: 4
